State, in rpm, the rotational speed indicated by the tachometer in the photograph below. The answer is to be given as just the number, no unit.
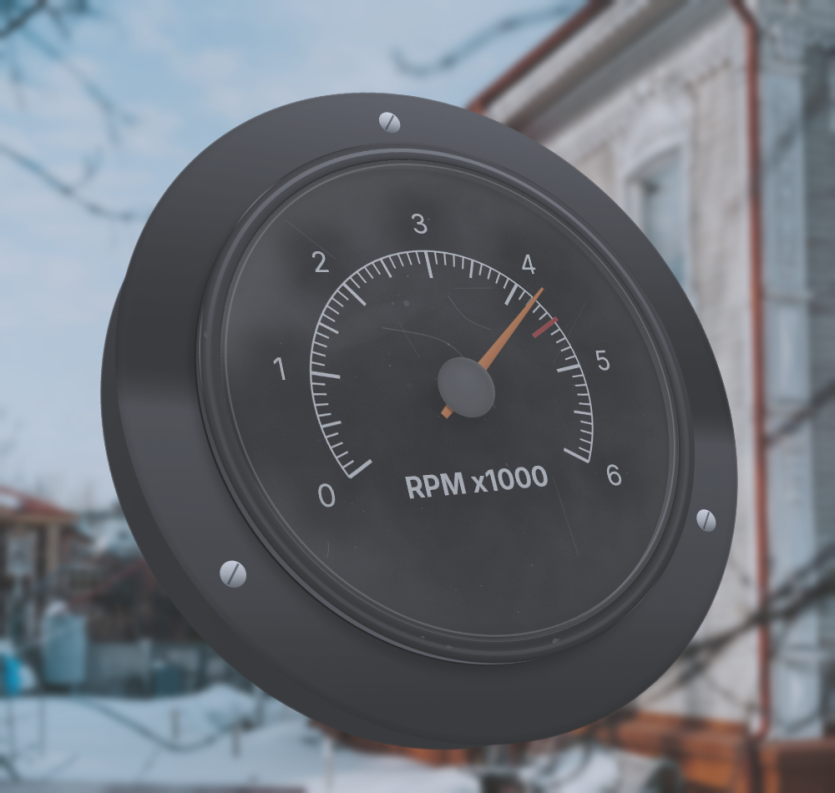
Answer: 4200
